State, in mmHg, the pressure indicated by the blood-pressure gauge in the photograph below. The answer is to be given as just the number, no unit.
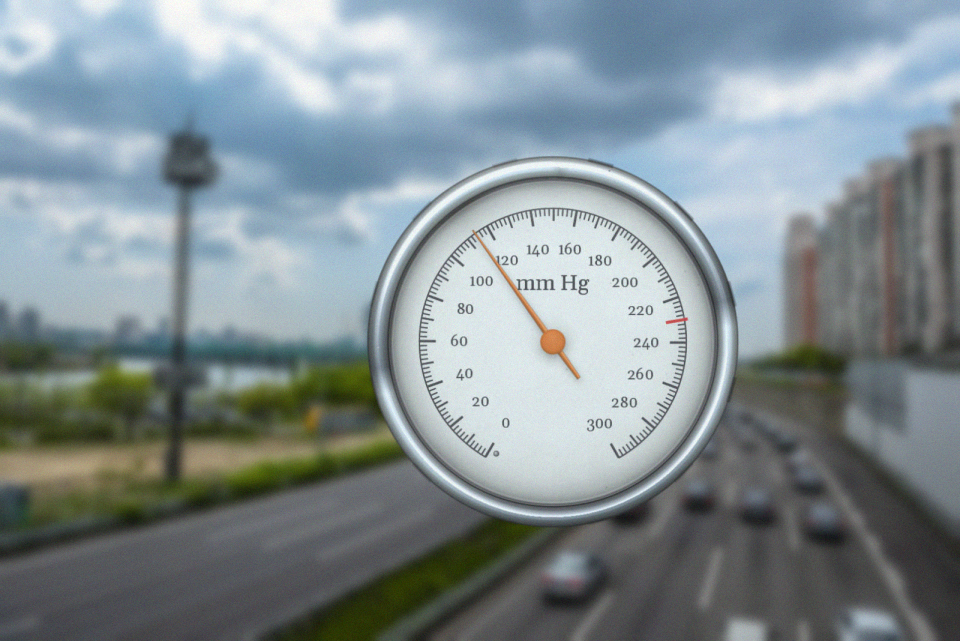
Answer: 114
